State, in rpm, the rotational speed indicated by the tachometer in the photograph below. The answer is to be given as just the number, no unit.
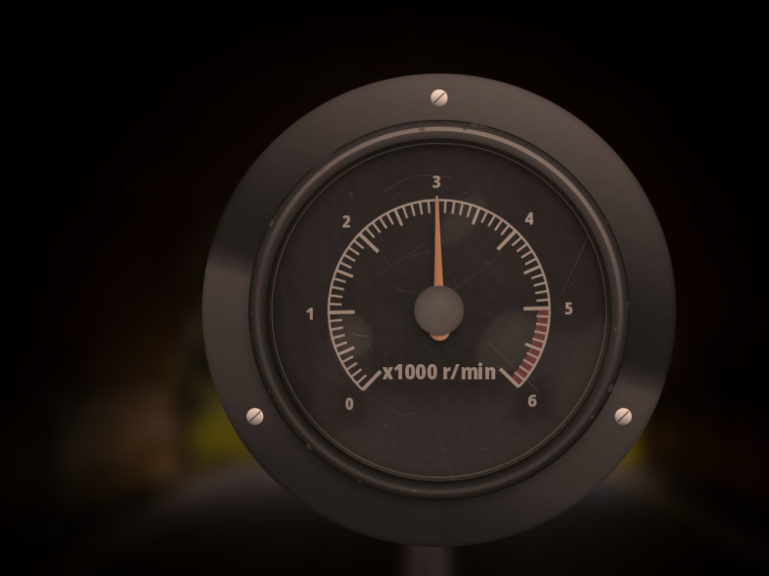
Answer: 3000
